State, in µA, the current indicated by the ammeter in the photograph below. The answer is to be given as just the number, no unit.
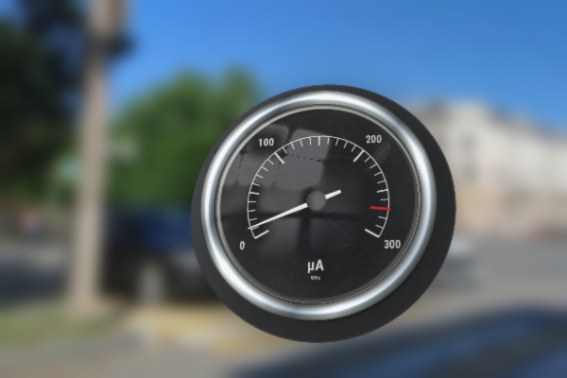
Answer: 10
